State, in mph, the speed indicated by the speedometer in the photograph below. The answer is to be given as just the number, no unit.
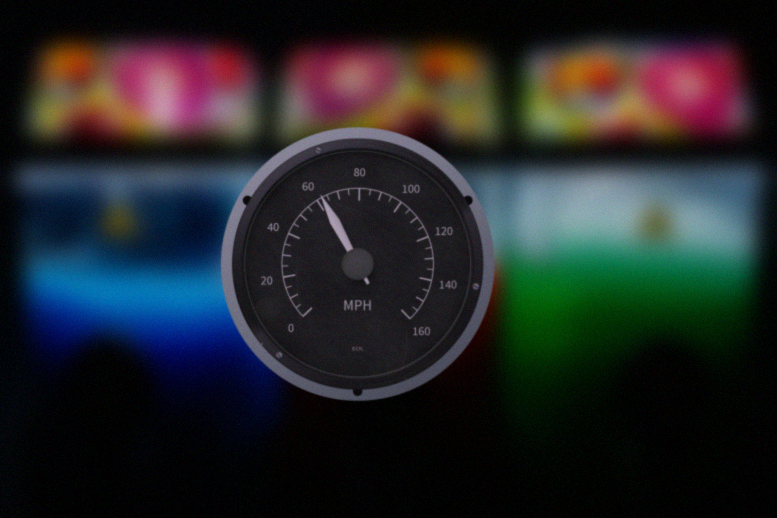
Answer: 62.5
